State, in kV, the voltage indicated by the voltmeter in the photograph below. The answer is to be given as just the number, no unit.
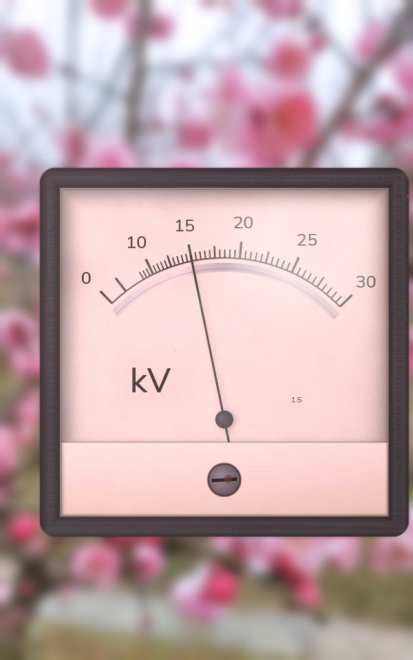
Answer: 15
